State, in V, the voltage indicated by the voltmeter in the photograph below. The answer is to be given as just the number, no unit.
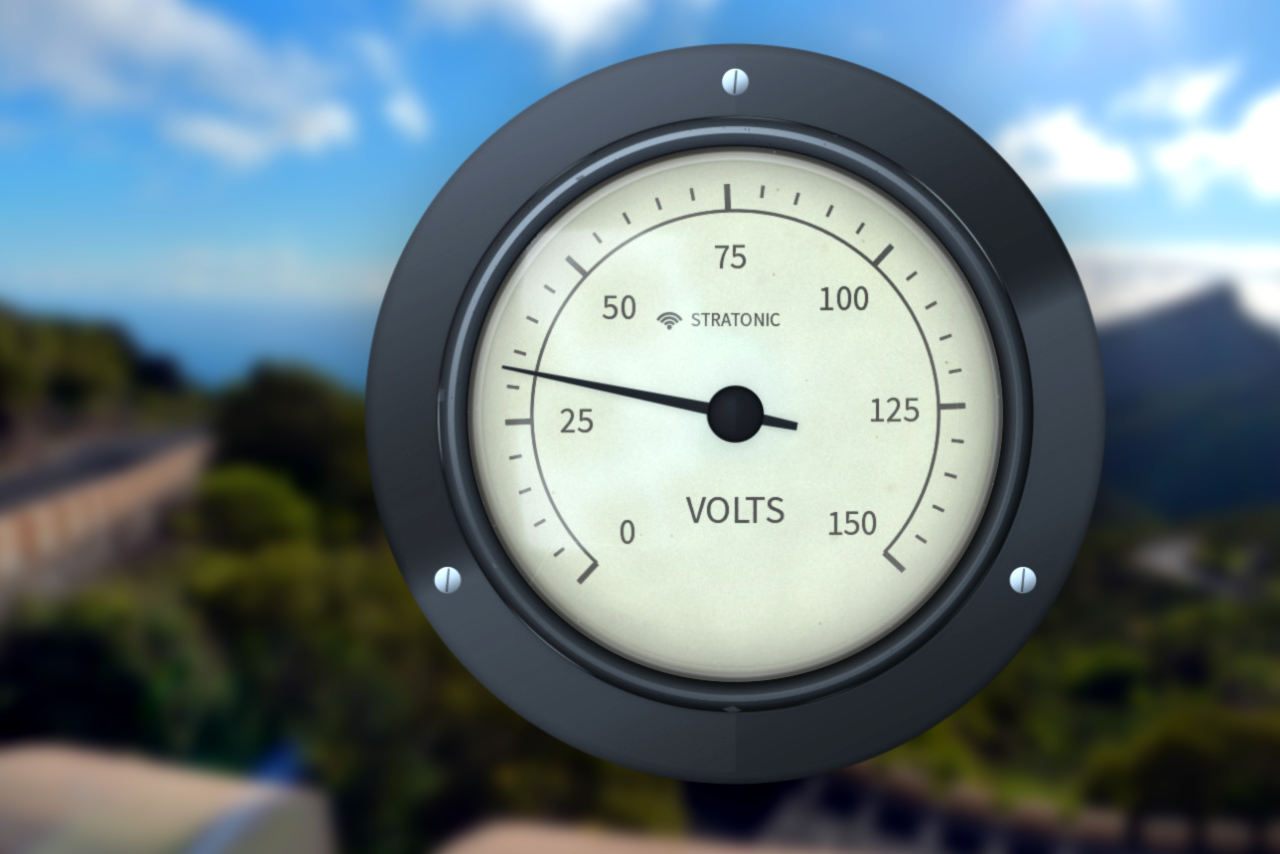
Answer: 32.5
